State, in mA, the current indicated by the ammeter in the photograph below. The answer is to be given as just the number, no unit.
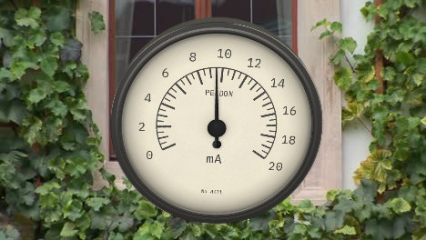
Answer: 9.5
